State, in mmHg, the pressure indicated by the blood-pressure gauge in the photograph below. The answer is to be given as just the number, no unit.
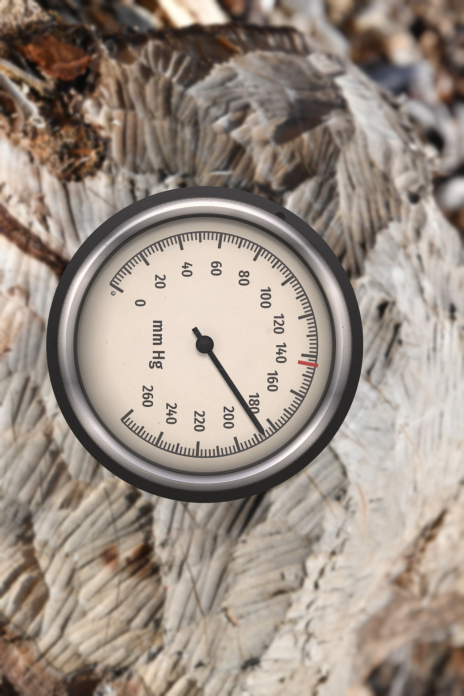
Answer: 186
